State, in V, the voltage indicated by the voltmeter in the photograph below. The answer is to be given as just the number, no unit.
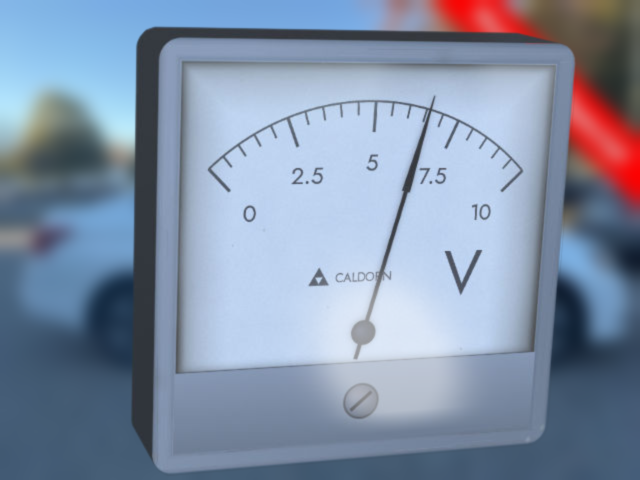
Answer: 6.5
